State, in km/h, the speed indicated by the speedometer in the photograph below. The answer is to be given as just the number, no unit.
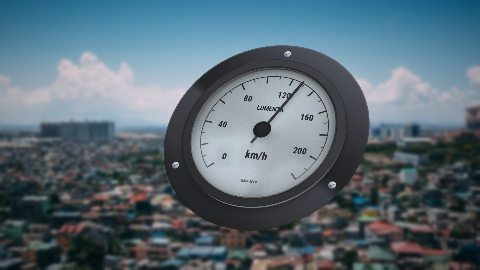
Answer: 130
